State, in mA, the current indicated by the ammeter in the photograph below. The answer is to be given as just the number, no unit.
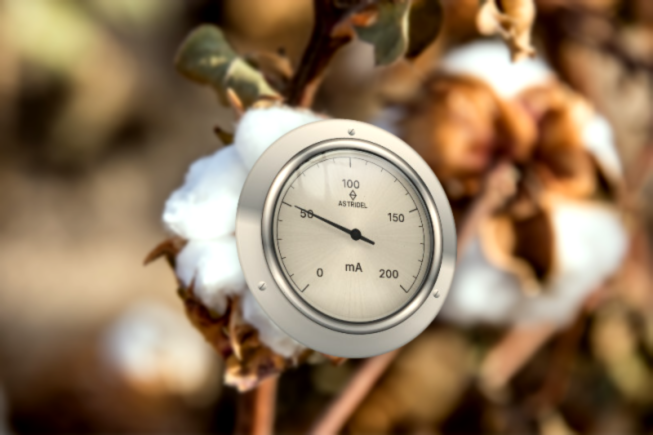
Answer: 50
